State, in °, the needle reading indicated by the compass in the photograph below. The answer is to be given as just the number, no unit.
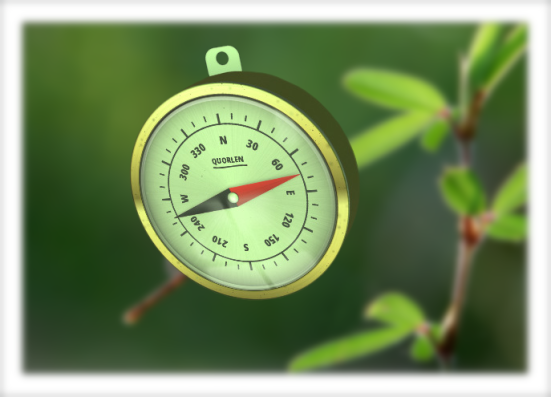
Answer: 75
